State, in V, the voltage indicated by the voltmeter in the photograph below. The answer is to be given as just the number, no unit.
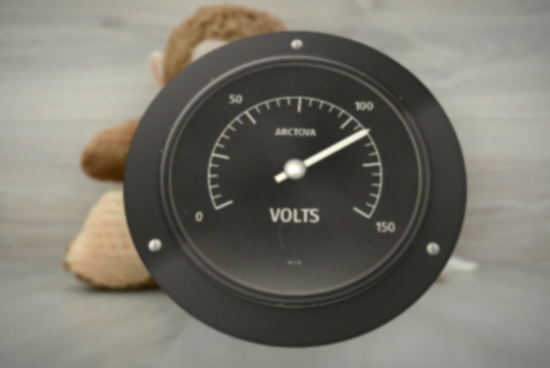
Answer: 110
